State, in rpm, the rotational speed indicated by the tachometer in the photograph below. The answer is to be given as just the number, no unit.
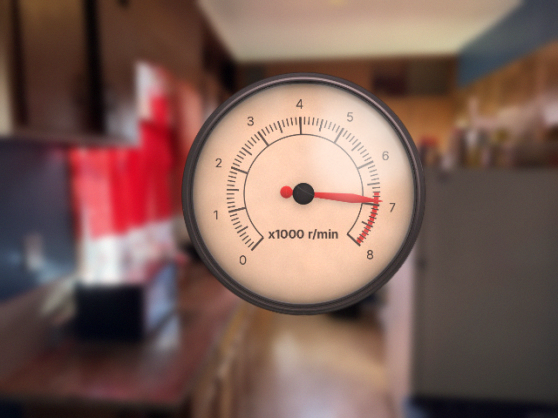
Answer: 6900
